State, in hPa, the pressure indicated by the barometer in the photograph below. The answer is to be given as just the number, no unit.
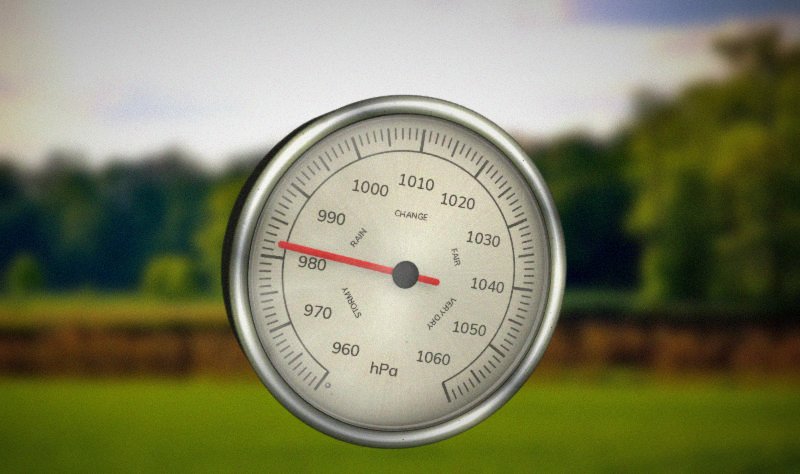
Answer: 982
